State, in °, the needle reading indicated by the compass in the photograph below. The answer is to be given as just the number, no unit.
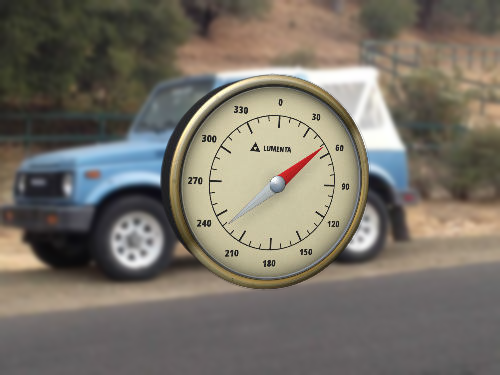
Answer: 50
